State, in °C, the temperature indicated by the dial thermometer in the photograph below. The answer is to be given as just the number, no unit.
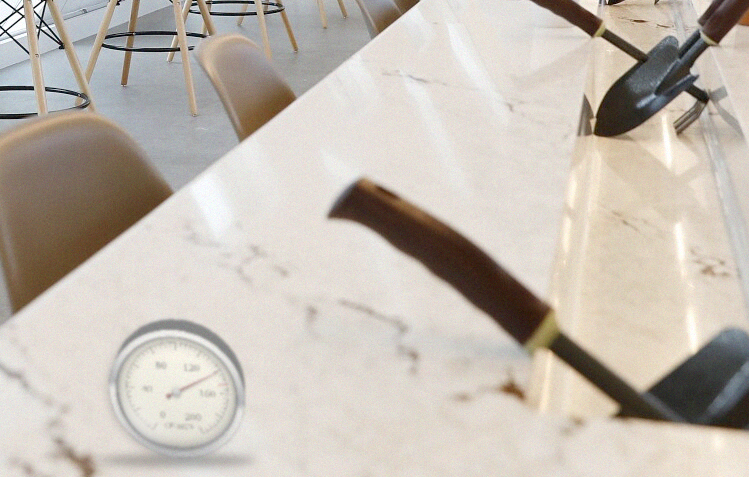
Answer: 140
